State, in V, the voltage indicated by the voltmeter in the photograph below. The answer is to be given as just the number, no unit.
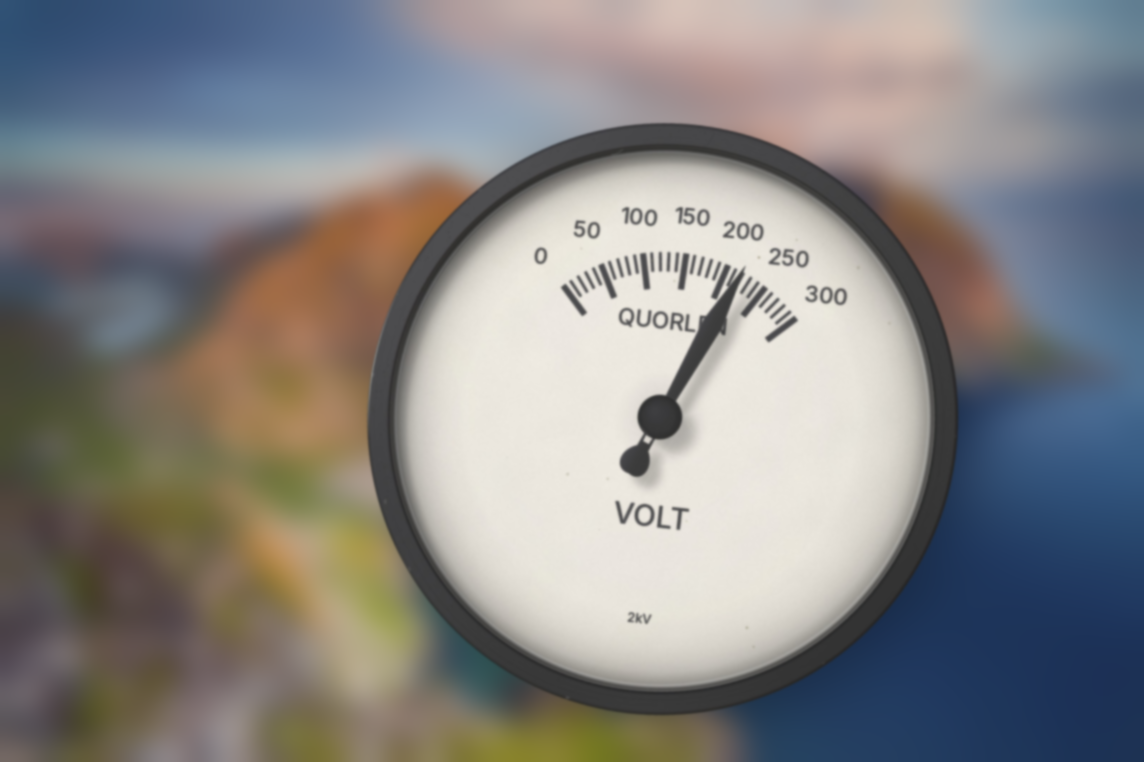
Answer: 220
